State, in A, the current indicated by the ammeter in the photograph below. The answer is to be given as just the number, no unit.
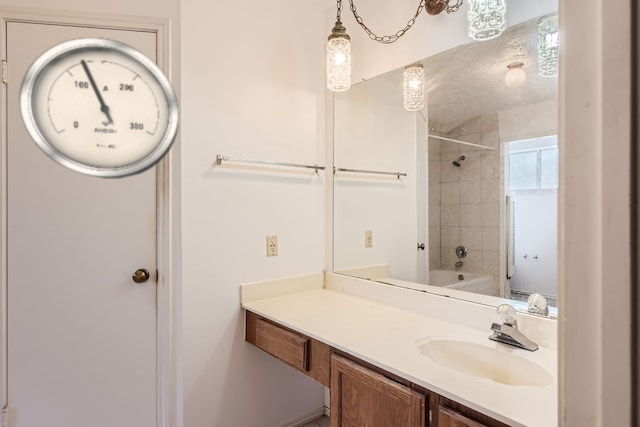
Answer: 125
